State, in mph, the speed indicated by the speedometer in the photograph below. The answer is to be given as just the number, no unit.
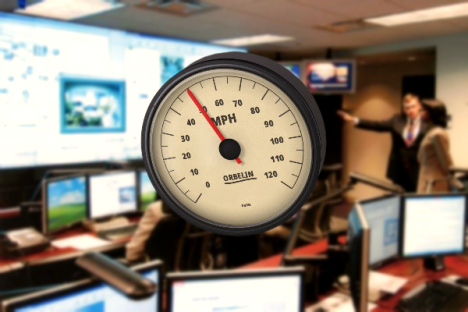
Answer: 50
